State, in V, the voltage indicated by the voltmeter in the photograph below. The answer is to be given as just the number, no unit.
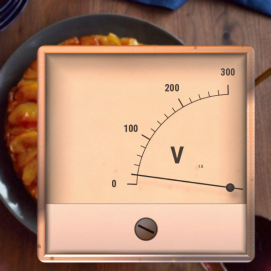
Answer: 20
